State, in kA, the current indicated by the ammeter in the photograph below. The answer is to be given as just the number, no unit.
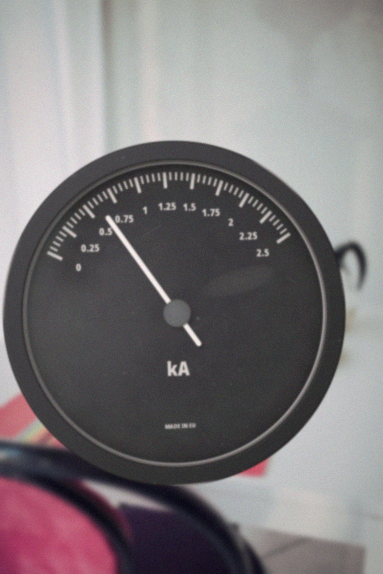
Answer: 0.6
